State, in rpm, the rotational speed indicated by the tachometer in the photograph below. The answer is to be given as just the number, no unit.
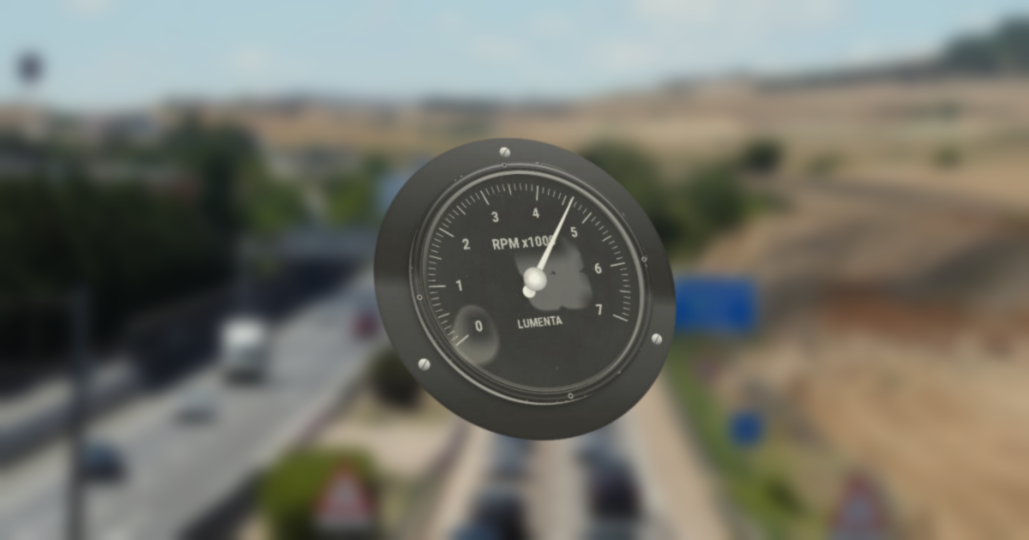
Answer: 4600
